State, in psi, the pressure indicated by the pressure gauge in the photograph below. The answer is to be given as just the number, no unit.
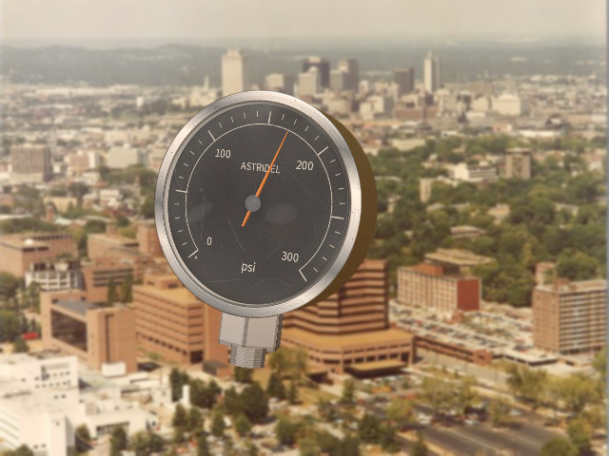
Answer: 170
